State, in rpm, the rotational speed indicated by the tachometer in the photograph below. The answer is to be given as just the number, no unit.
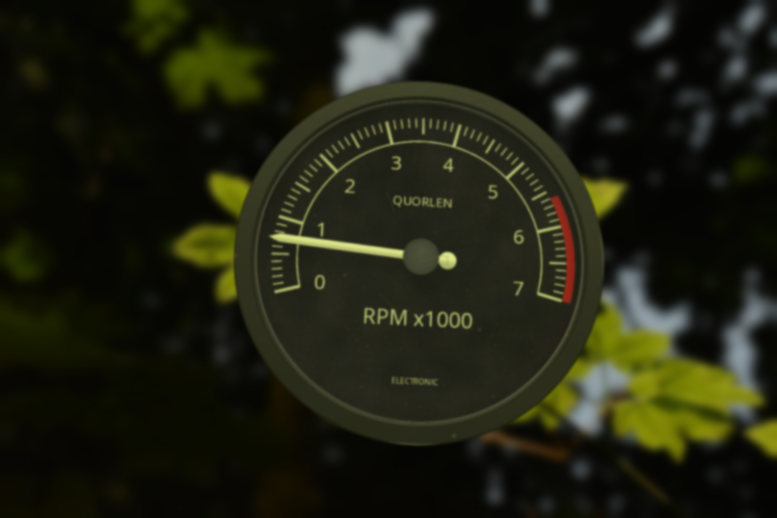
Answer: 700
